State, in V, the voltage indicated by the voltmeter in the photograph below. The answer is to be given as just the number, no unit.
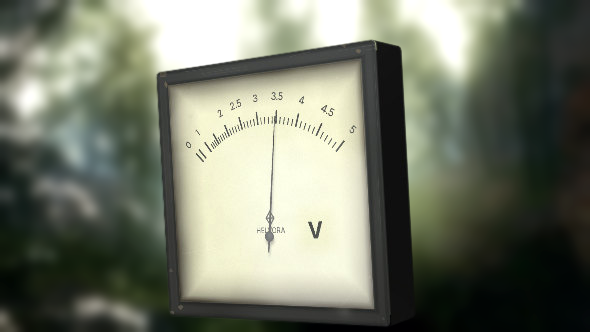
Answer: 3.5
